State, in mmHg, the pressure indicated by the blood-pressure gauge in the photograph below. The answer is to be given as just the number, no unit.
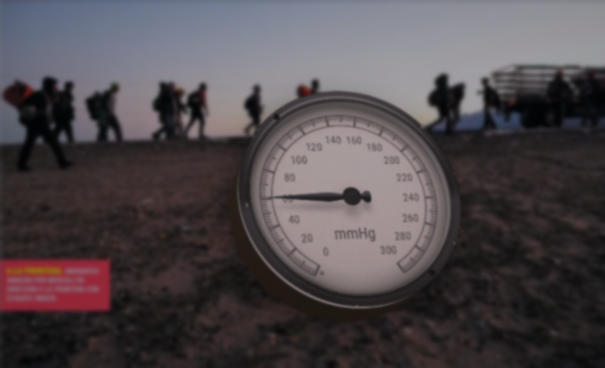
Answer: 60
